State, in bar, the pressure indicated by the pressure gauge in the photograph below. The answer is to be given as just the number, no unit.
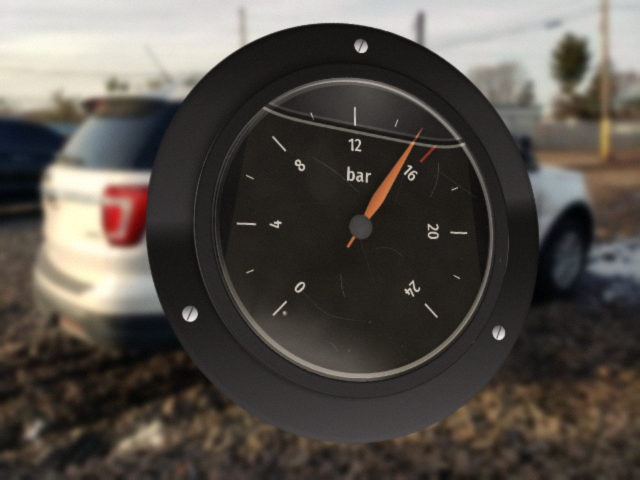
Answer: 15
